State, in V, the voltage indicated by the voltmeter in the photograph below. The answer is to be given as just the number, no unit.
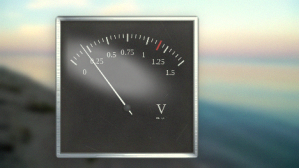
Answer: 0.2
